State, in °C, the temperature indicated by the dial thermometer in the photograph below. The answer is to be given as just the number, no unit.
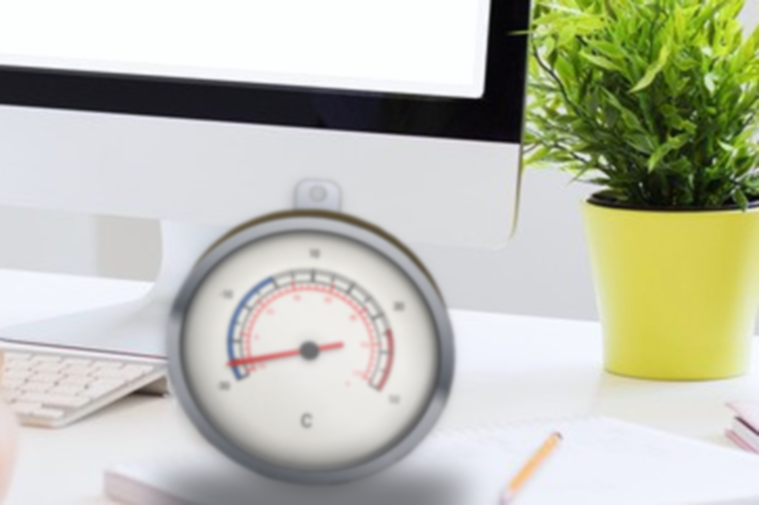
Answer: -25
